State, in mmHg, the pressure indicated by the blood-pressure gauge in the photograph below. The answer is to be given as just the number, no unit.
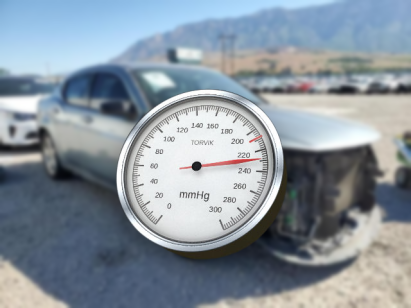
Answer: 230
